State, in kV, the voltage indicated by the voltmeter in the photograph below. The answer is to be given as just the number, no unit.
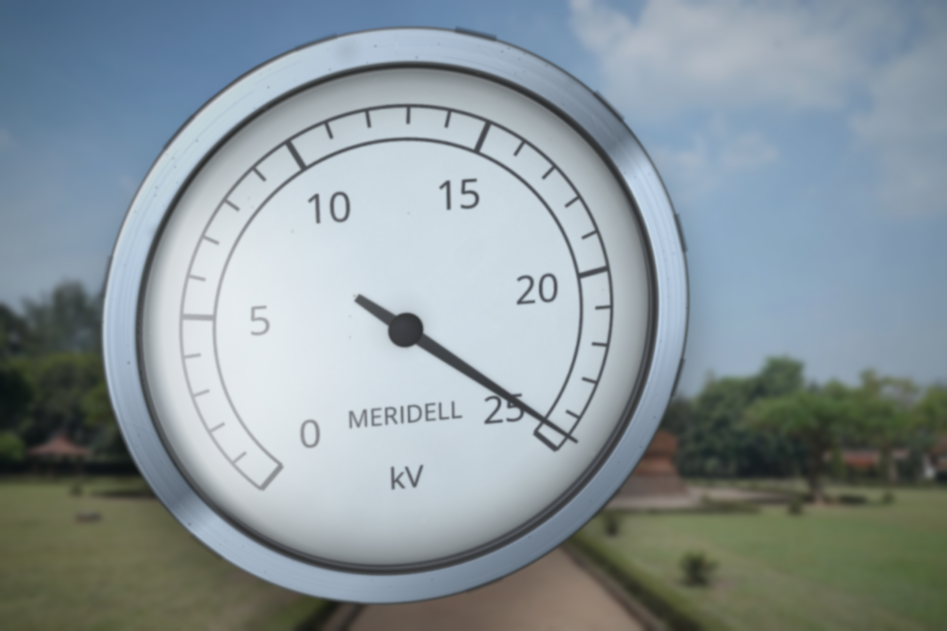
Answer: 24.5
